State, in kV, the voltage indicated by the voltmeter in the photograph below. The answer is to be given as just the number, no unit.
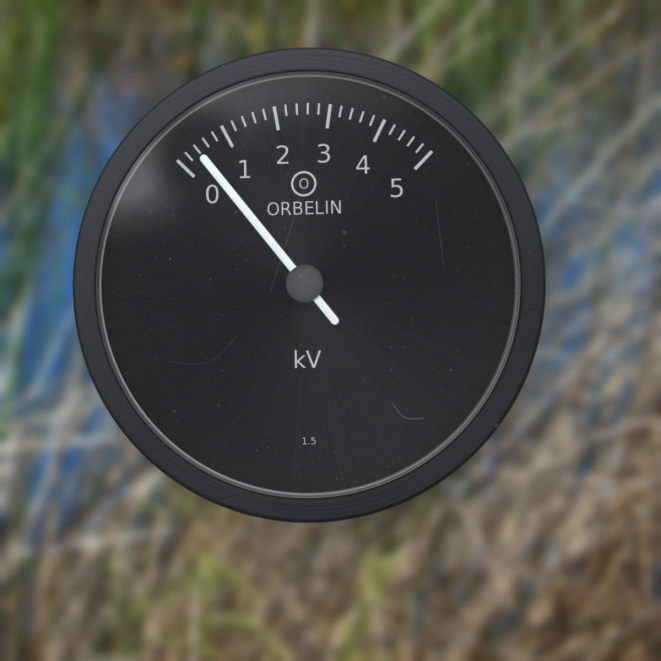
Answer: 0.4
